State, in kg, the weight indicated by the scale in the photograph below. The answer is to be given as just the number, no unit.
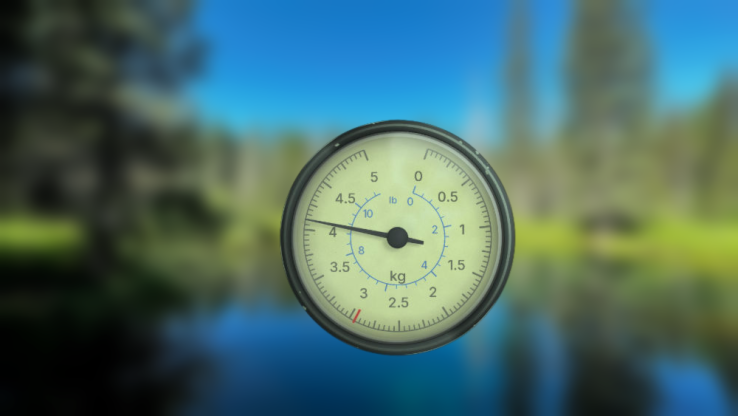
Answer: 4.1
